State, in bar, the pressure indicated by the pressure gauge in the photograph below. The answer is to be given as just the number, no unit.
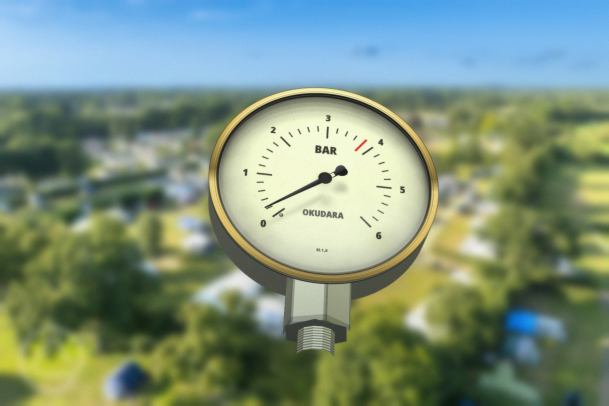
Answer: 0.2
